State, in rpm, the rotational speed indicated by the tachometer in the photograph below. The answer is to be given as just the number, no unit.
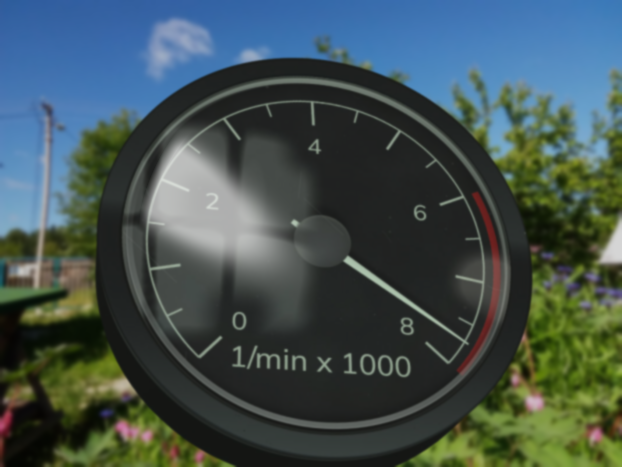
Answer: 7750
